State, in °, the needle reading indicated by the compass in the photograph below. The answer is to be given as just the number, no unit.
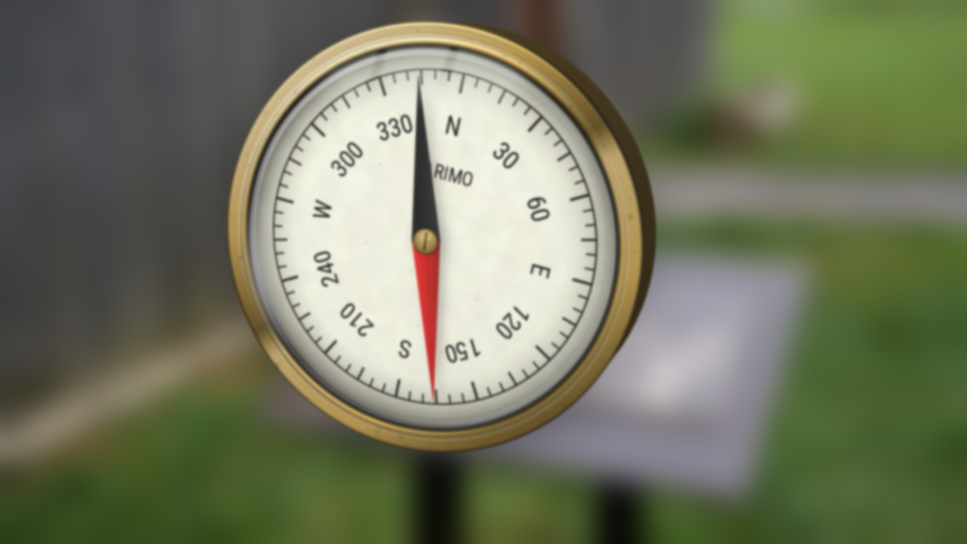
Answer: 165
